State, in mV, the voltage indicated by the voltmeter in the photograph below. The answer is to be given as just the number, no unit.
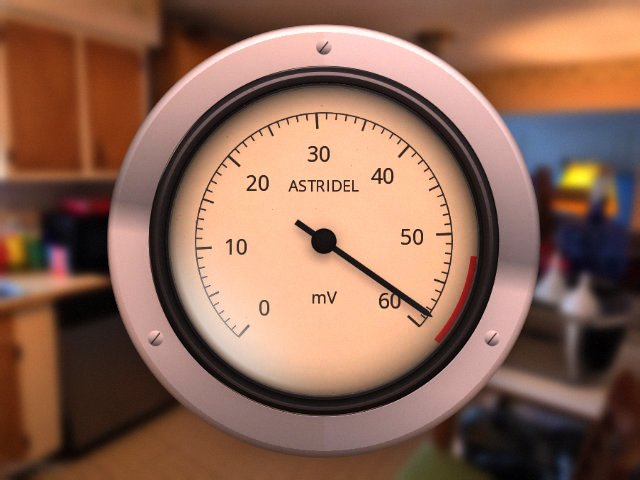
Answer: 58.5
